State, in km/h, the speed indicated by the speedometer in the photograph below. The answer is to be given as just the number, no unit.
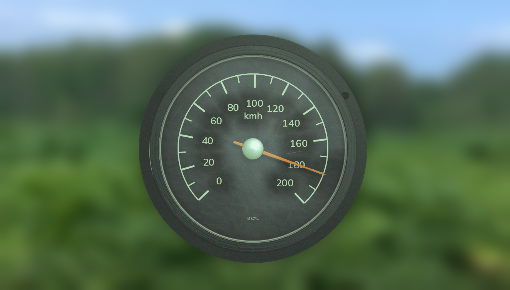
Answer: 180
